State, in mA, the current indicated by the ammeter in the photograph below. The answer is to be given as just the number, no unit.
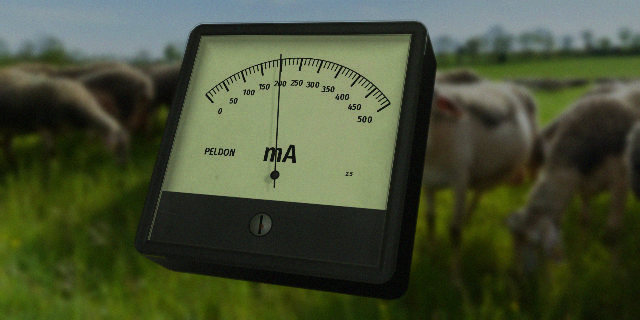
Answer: 200
